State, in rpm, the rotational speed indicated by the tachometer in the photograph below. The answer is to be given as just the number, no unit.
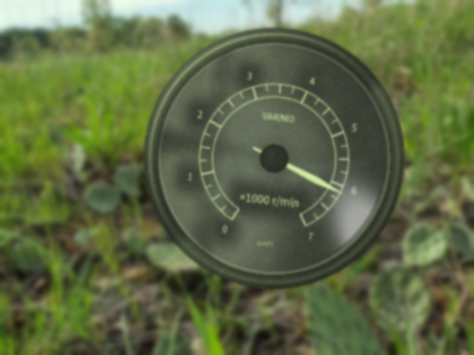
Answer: 6125
